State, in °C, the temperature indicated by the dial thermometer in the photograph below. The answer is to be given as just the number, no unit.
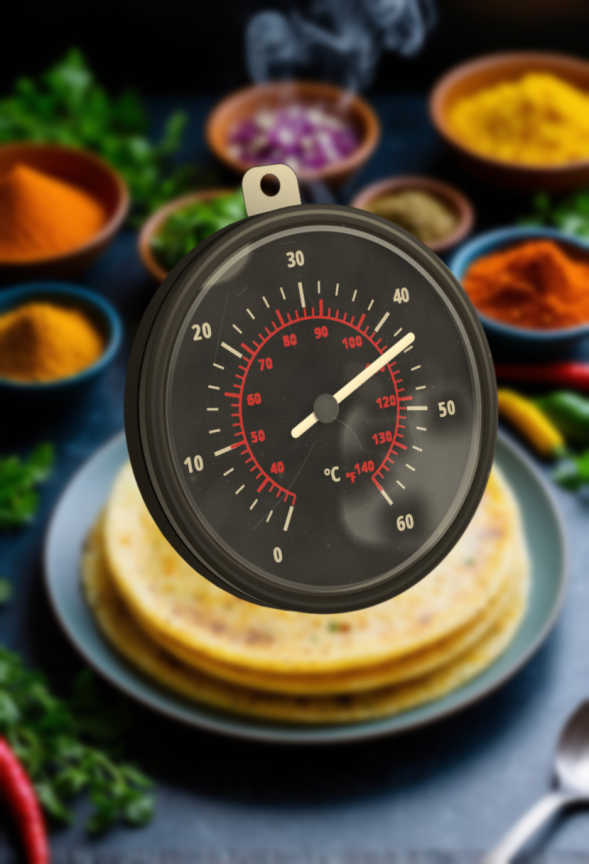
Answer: 43
